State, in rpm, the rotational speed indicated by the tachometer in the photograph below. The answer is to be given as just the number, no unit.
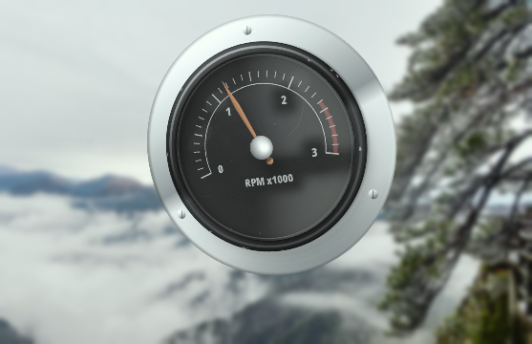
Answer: 1200
